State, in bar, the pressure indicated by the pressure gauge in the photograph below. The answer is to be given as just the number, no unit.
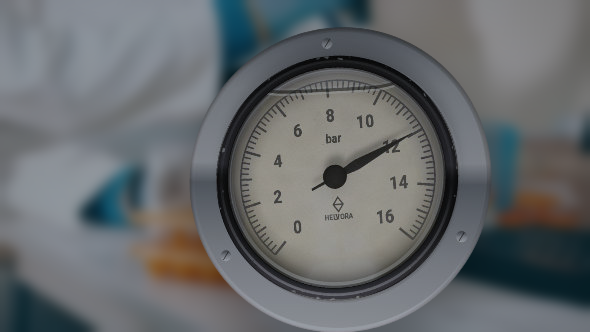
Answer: 12
